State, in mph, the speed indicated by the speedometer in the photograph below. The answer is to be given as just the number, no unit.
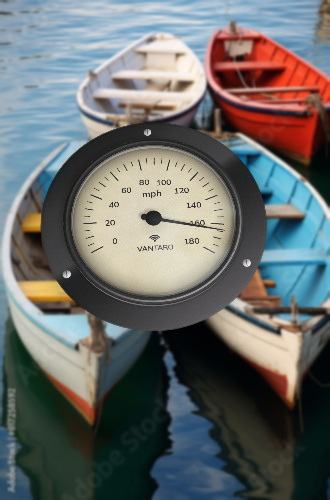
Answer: 165
